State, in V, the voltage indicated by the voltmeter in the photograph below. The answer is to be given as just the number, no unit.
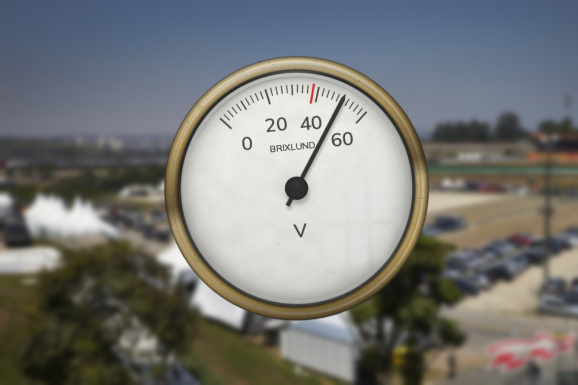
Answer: 50
